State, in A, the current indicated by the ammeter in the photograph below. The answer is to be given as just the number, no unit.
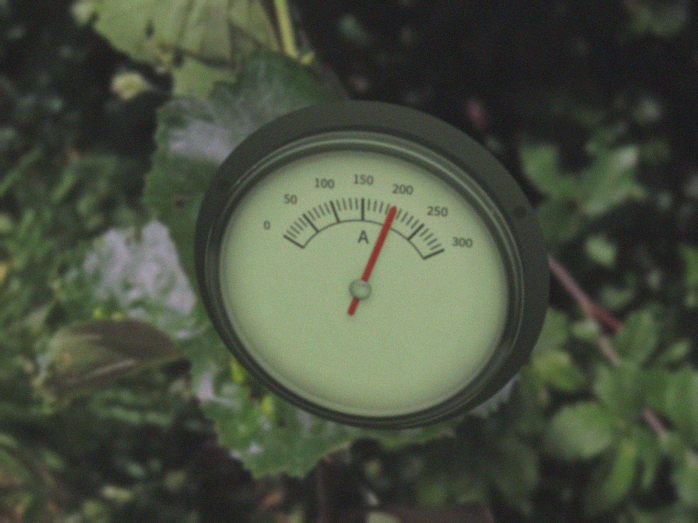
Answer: 200
